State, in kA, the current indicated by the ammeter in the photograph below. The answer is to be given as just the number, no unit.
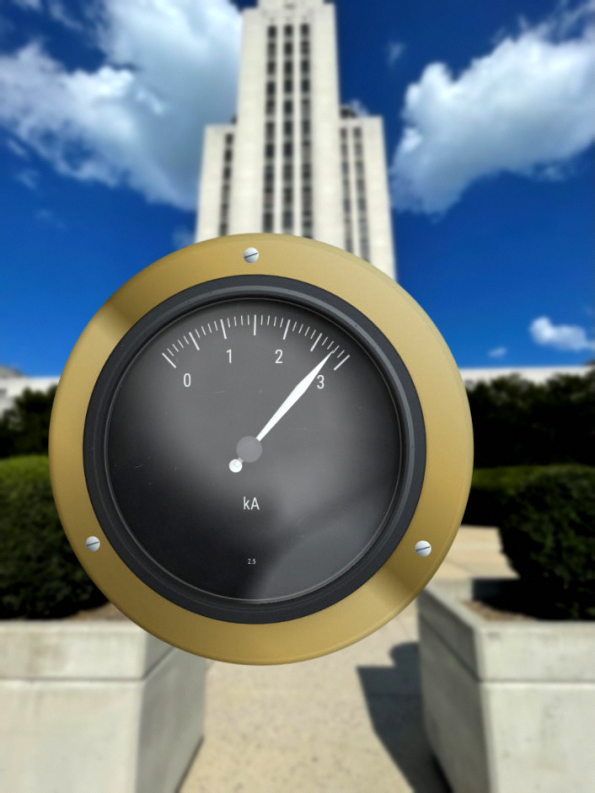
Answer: 2.8
